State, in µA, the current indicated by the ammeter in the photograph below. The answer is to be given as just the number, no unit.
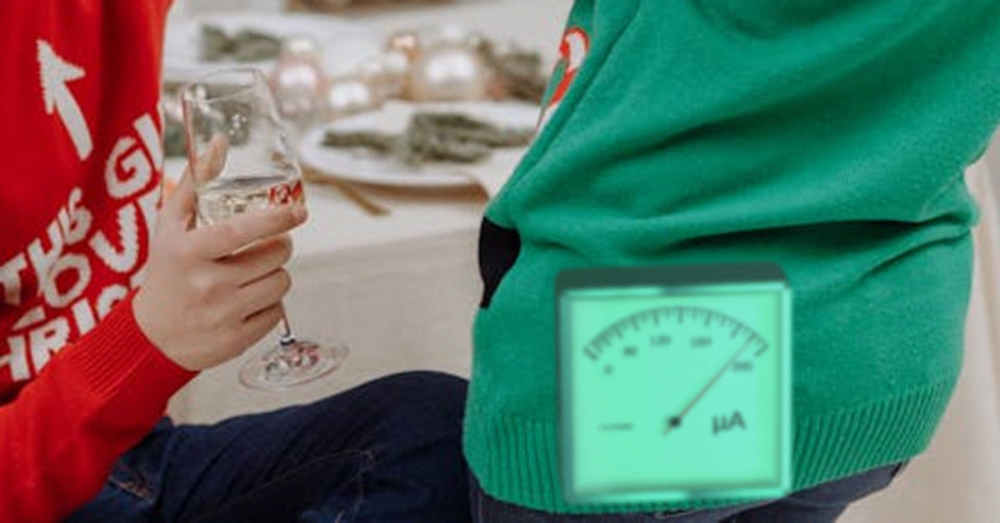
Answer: 190
